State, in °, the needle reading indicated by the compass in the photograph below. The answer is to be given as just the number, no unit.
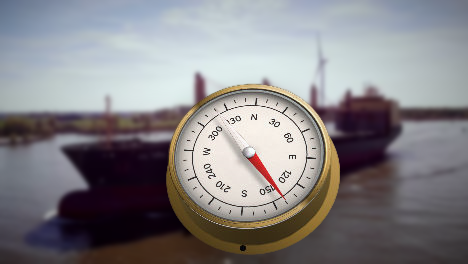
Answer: 140
